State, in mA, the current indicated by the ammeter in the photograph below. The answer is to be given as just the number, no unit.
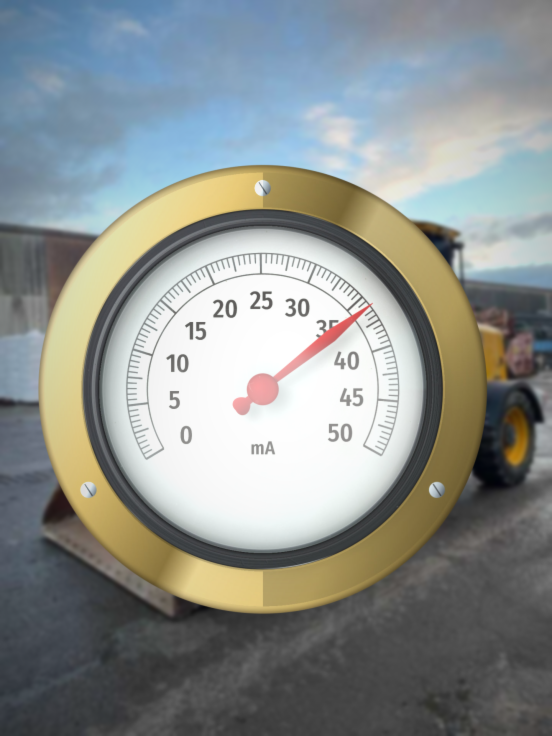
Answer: 36
